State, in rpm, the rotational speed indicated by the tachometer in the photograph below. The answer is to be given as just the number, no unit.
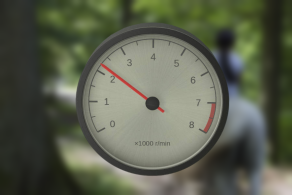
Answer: 2250
